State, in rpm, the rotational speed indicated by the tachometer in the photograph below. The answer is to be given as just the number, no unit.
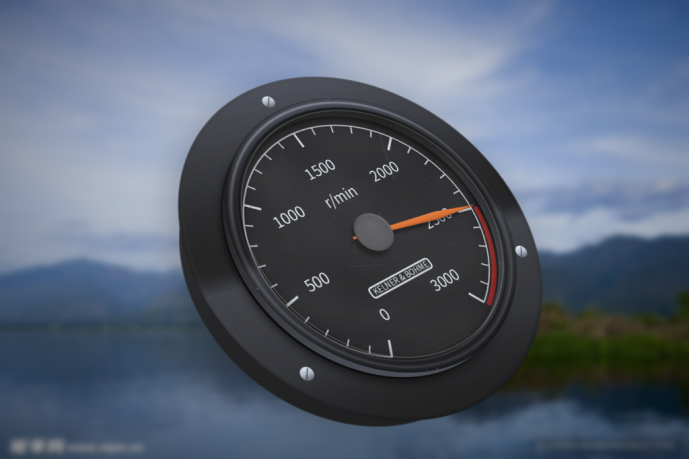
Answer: 2500
